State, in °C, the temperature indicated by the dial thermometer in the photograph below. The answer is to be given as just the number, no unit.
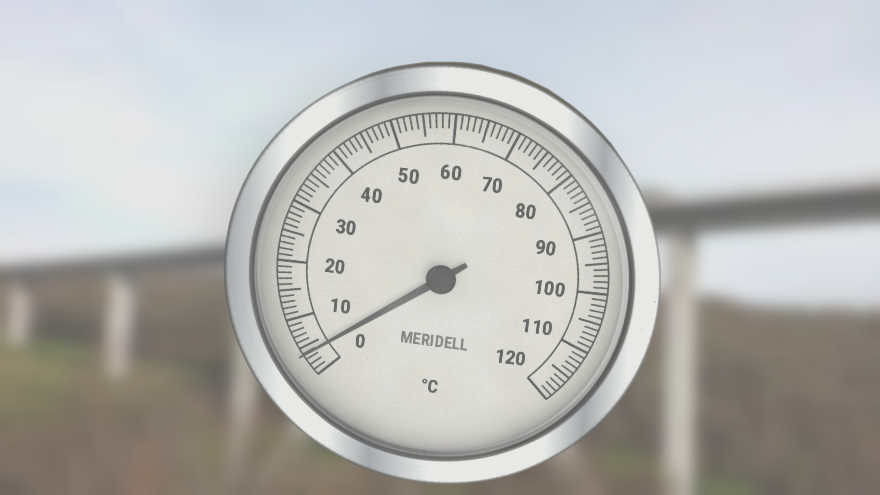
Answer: 4
